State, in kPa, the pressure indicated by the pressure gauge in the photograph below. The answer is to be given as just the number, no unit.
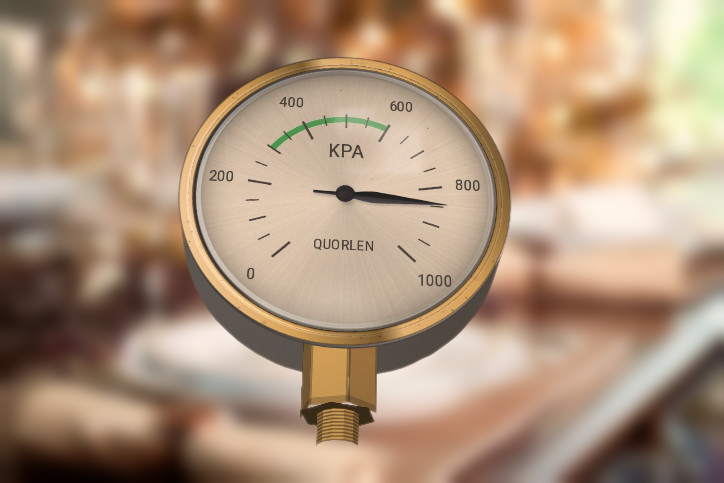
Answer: 850
